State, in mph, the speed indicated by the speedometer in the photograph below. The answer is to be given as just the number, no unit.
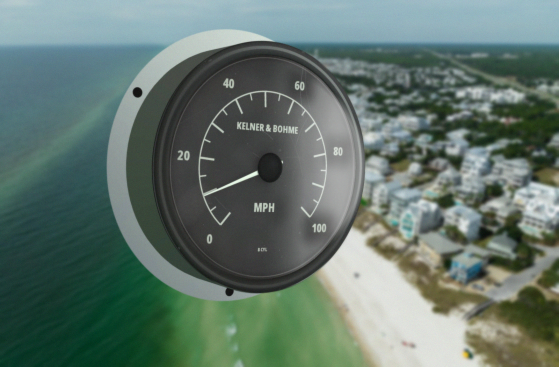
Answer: 10
